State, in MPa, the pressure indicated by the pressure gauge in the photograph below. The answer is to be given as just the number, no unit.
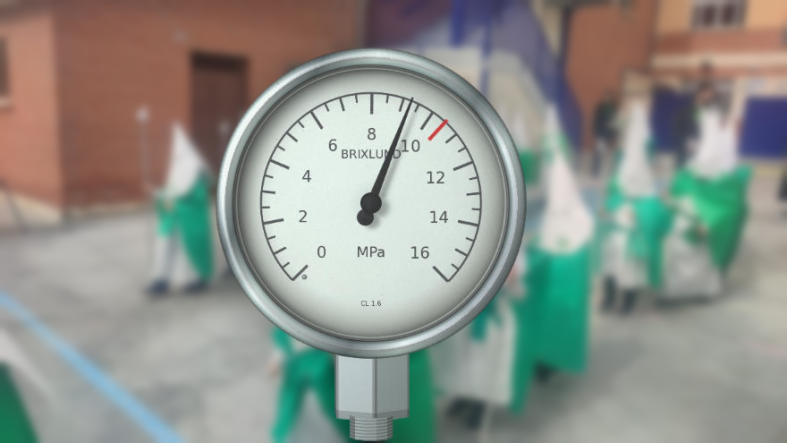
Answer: 9.25
